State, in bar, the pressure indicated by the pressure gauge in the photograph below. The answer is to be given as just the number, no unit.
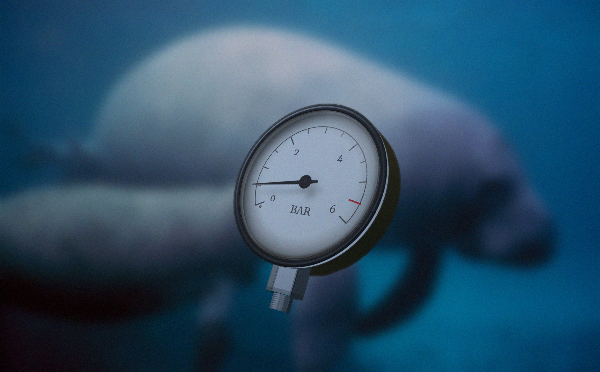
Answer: 0.5
